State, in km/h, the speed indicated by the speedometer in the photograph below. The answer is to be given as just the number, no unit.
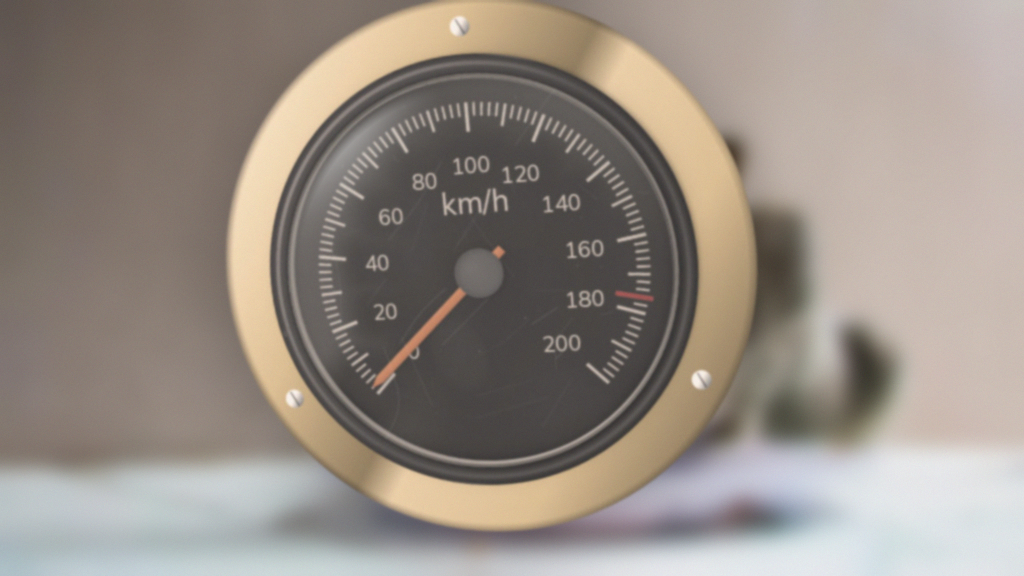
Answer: 2
